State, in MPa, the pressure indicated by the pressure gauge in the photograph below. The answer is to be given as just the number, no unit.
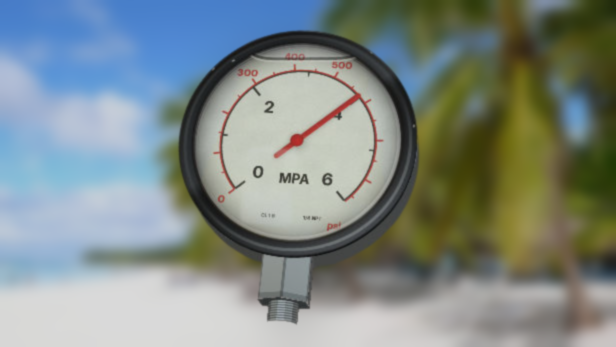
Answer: 4
